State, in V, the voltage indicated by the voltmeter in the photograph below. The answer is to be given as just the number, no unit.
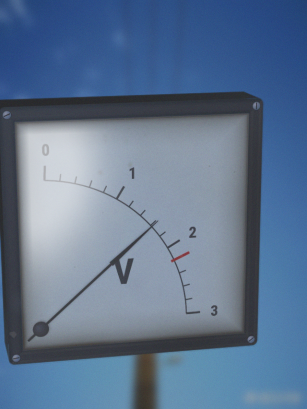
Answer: 1.6
